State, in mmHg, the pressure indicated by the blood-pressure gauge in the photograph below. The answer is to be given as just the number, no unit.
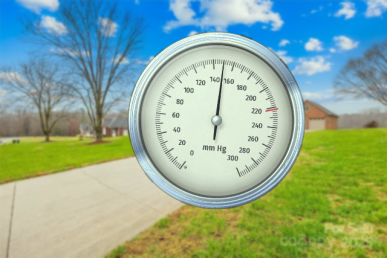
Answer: 150
